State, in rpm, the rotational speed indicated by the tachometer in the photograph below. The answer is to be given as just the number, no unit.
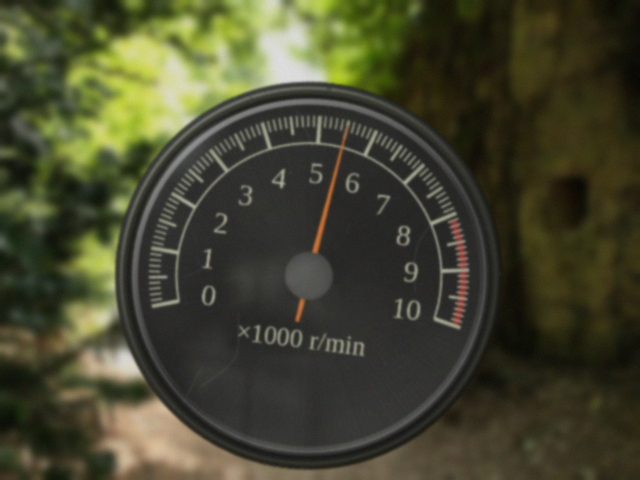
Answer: 5500
